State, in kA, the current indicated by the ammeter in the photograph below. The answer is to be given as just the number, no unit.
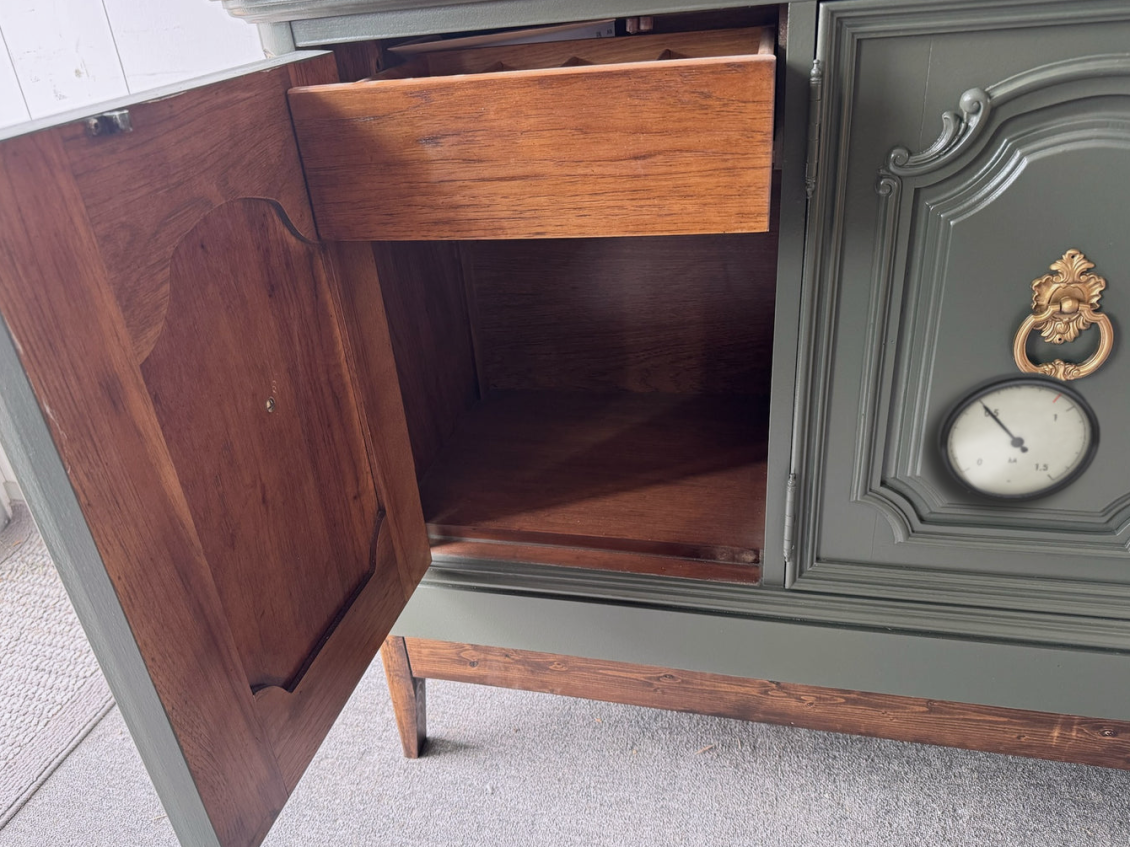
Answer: 0.5
